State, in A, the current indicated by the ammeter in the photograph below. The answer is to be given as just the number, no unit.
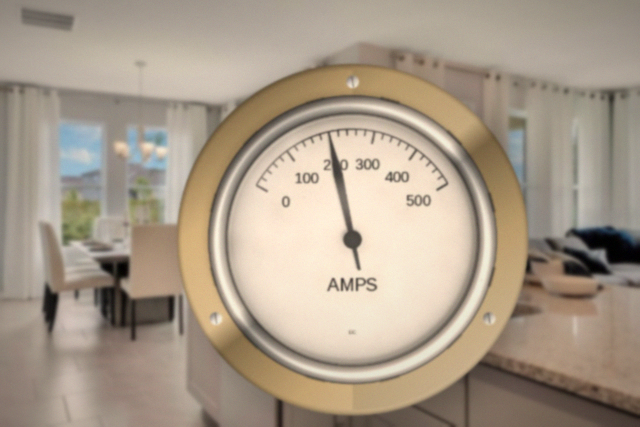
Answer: 200
